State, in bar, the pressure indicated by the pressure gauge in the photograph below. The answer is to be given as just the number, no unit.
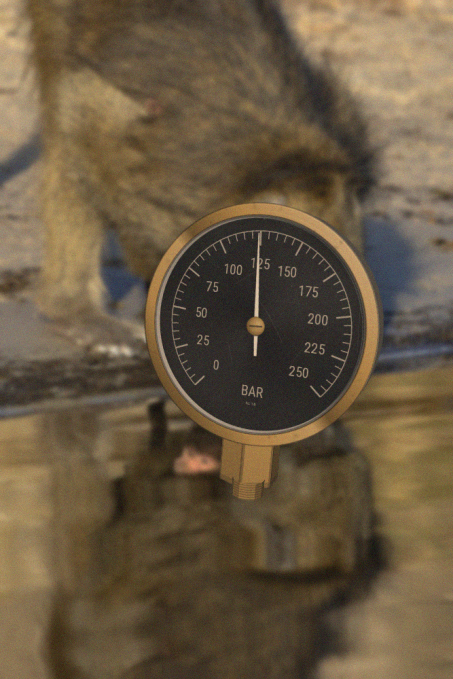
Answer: 125
